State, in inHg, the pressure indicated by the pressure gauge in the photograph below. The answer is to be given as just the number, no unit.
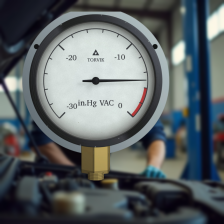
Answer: -5
